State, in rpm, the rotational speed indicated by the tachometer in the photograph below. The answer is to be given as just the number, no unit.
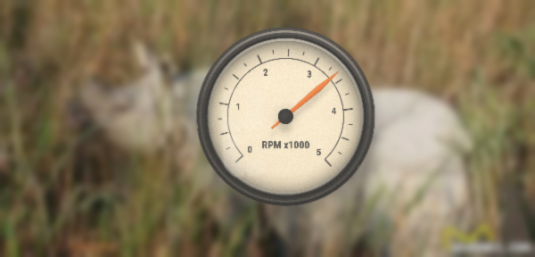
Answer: 3375
